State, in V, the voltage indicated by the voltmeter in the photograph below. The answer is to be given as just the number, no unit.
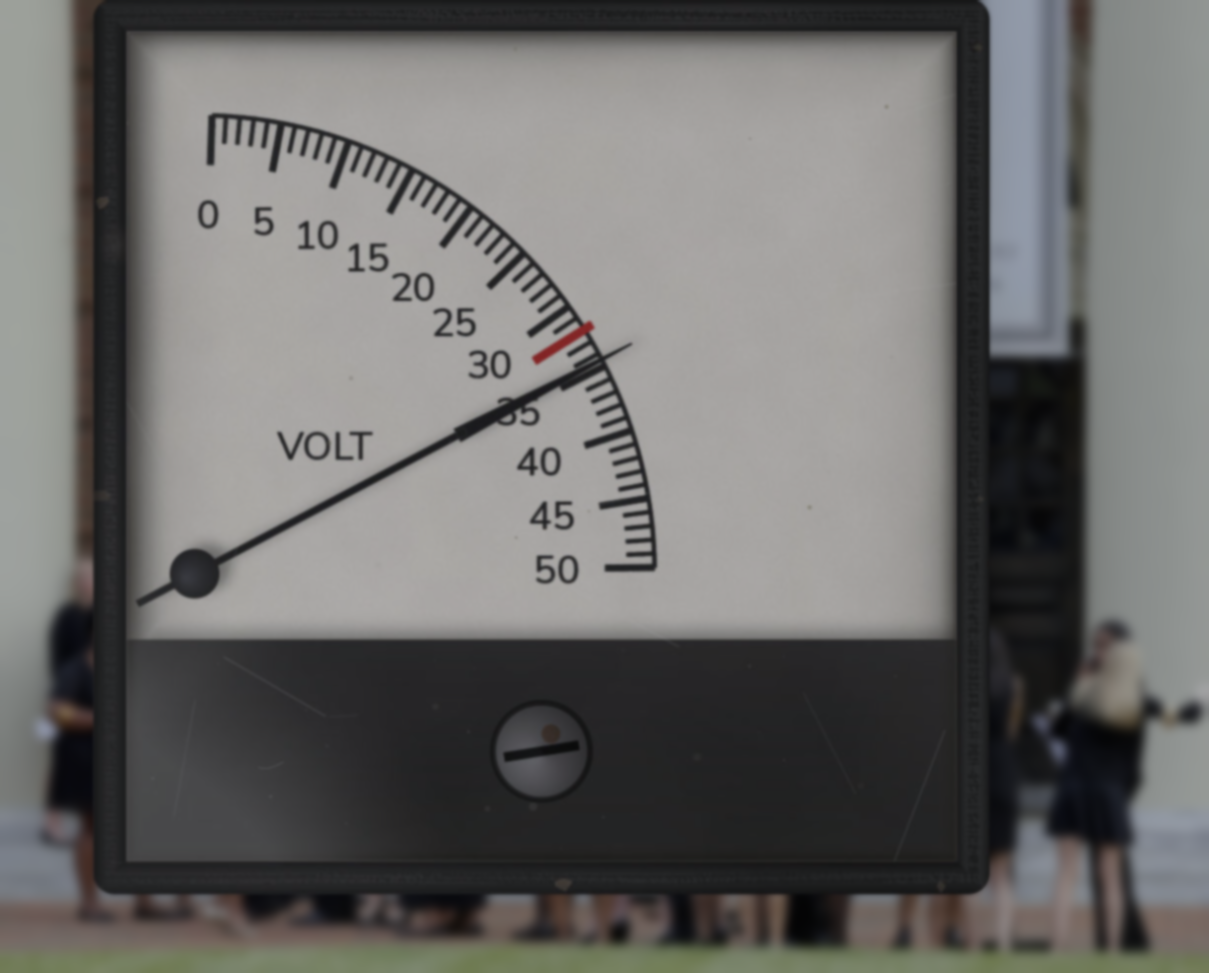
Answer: 34.5
